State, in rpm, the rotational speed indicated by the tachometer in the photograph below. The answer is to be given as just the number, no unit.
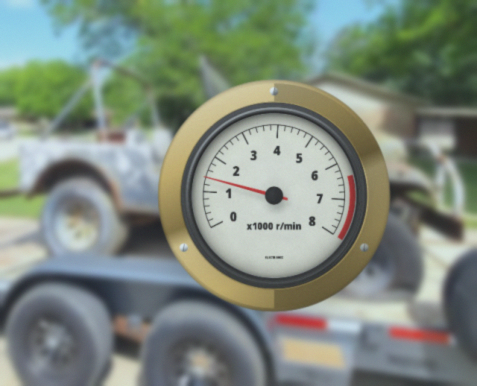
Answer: 1400
